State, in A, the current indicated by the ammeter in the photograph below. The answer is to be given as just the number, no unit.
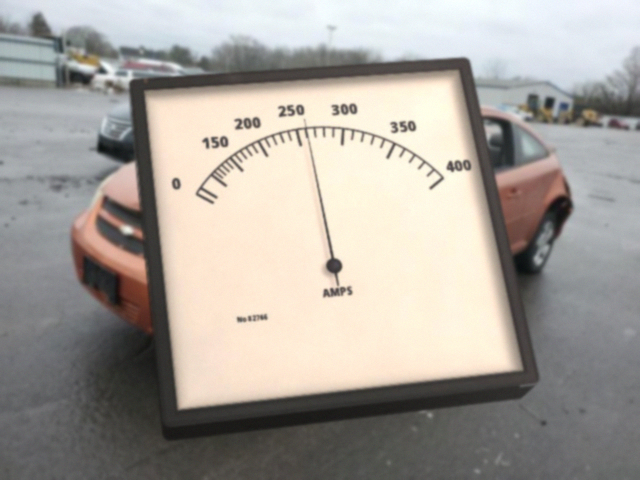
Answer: 260
